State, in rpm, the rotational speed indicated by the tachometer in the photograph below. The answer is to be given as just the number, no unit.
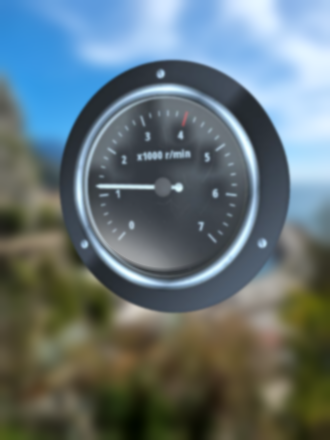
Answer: 1200
